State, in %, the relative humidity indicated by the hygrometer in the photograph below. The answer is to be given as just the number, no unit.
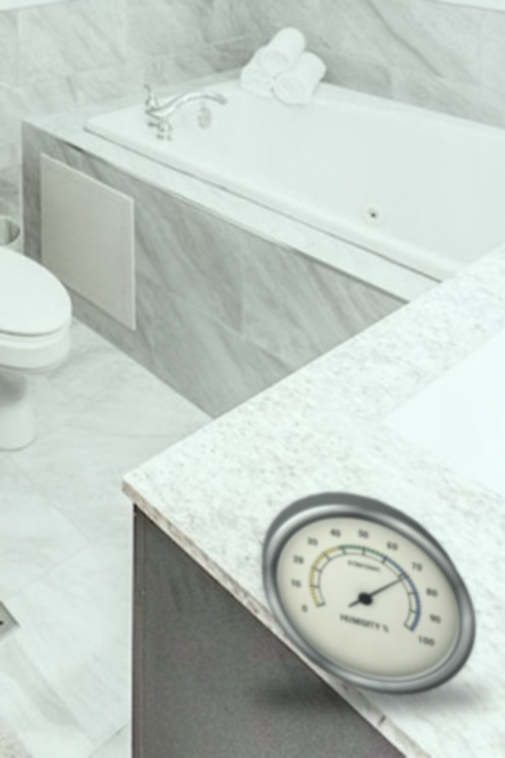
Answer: 70
